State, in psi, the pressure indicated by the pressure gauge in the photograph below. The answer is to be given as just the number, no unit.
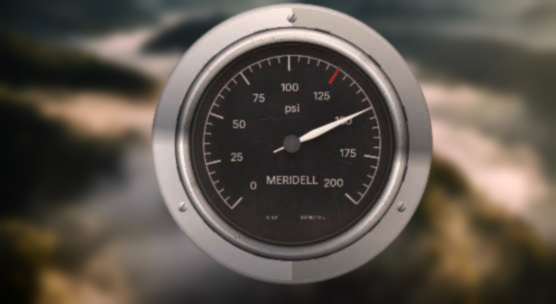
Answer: 150
